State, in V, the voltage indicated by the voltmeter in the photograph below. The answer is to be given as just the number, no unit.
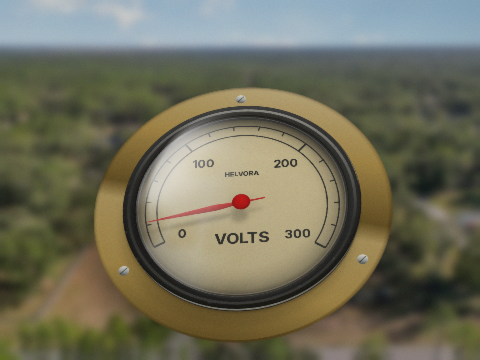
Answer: 20
